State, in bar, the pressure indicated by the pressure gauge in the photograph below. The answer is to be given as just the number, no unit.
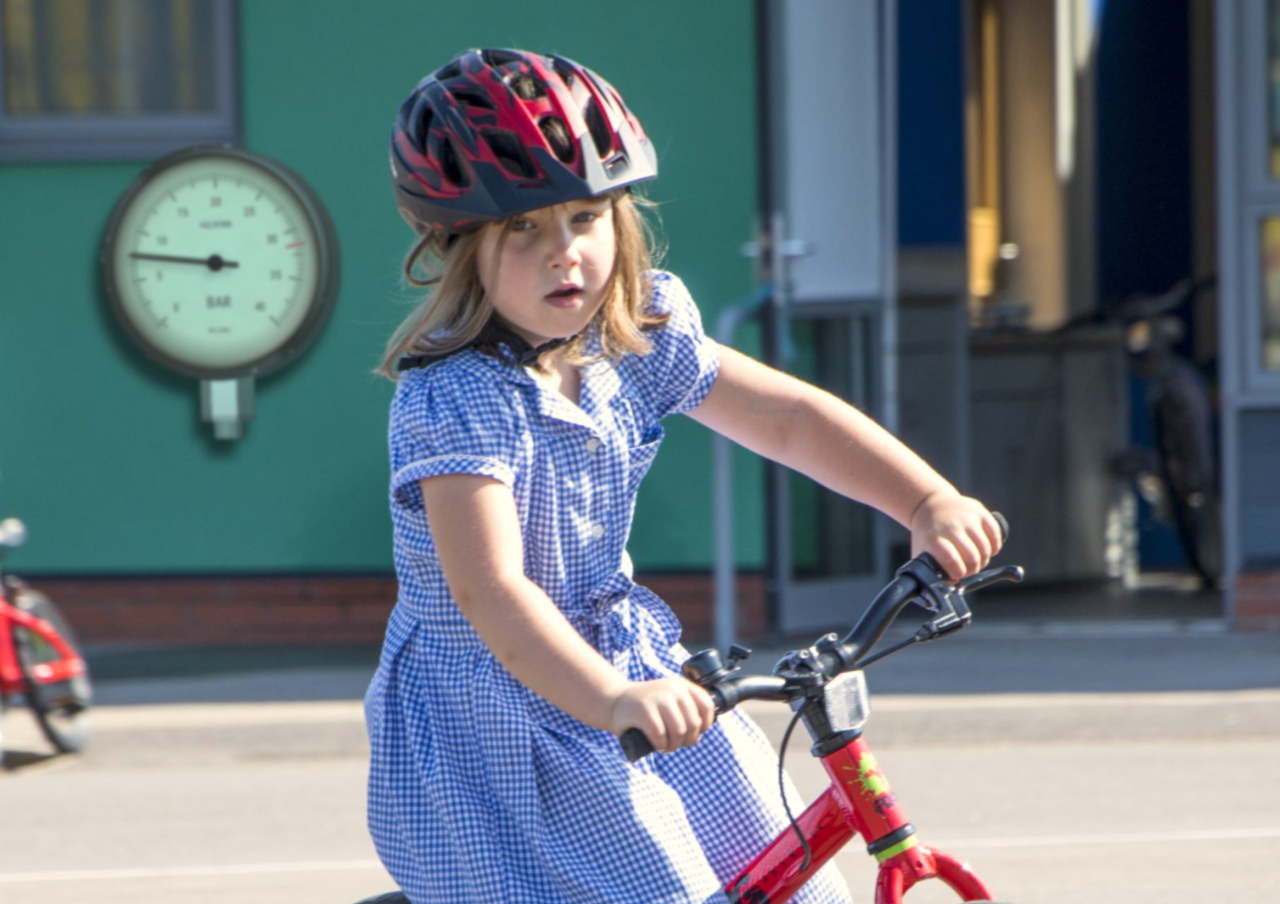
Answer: 7.5
